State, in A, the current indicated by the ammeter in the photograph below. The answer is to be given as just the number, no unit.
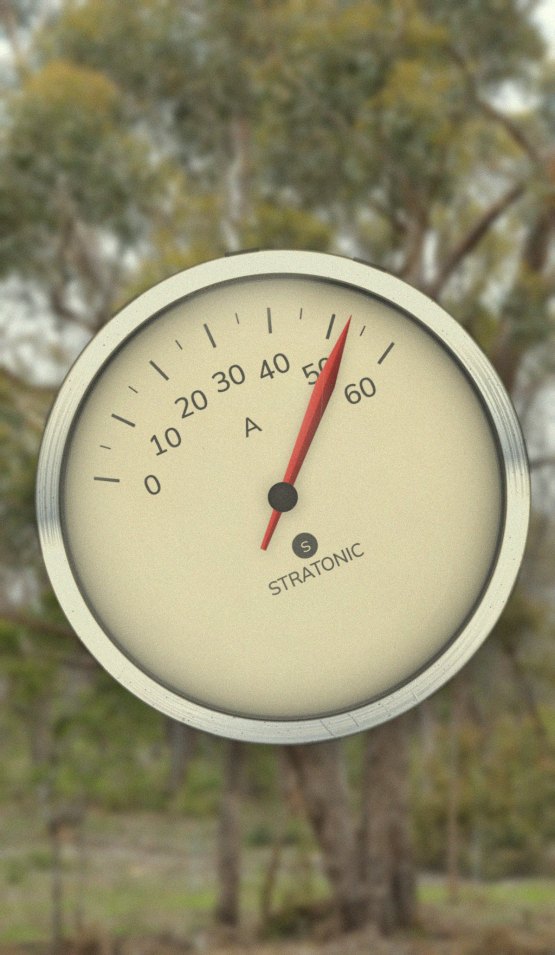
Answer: 52.5
